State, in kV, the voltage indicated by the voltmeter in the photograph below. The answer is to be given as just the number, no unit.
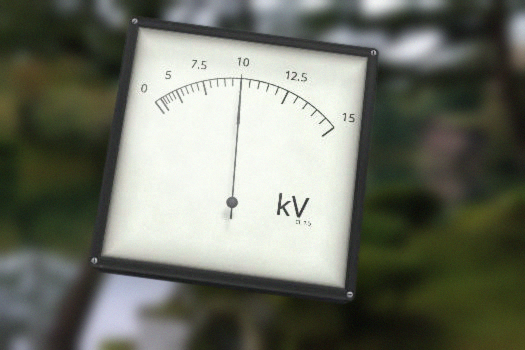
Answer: 10
